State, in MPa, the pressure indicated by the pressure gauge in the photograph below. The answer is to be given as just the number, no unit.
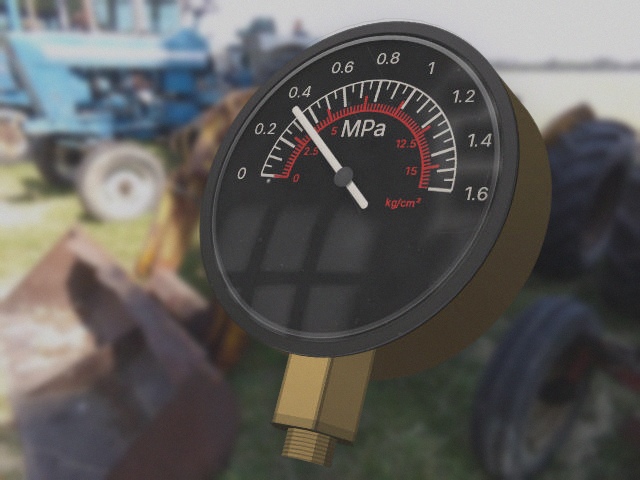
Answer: 0.35
